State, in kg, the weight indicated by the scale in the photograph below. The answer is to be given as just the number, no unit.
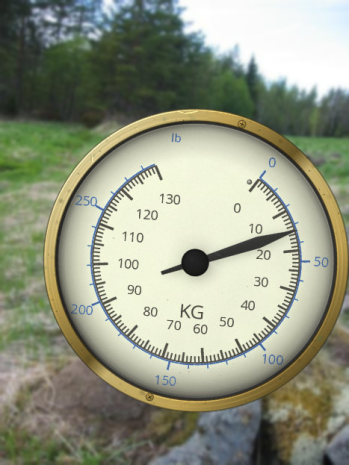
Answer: 15
